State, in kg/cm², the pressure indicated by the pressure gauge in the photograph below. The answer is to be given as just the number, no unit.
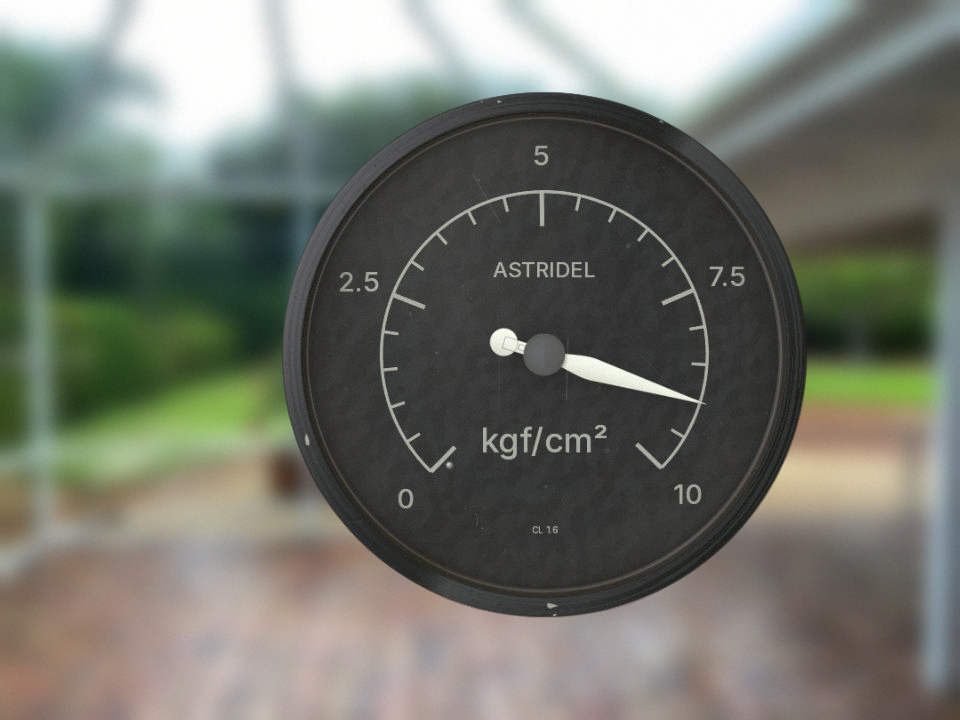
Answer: 9
